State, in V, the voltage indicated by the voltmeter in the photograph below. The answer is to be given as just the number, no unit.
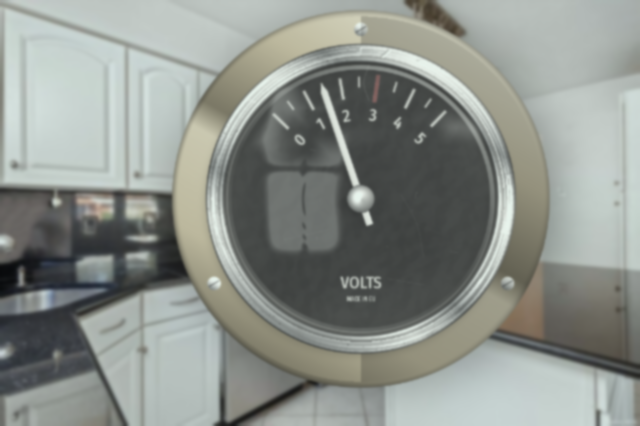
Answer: 1.5
